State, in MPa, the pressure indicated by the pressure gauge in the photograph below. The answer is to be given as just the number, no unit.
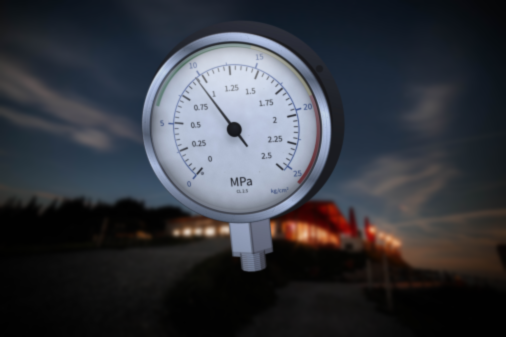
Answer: 0.95
